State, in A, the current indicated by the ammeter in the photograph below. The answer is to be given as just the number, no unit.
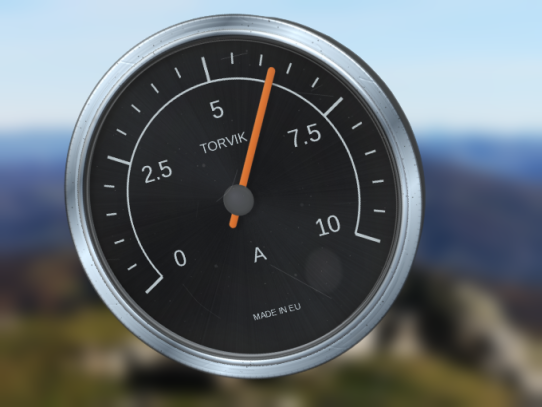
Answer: 6.25
